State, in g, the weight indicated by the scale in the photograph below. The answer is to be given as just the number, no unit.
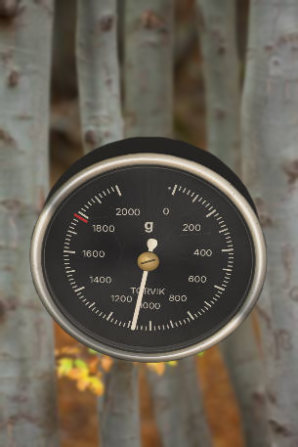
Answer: 1080
